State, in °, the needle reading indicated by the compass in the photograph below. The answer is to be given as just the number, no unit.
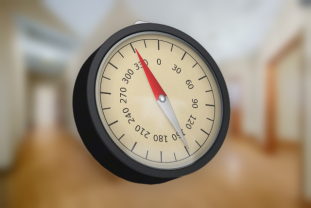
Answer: 330
